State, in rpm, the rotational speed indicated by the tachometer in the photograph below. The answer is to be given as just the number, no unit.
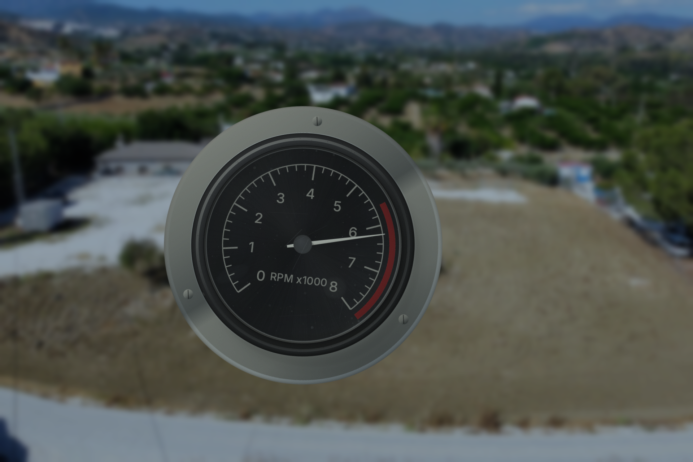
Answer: 6200
